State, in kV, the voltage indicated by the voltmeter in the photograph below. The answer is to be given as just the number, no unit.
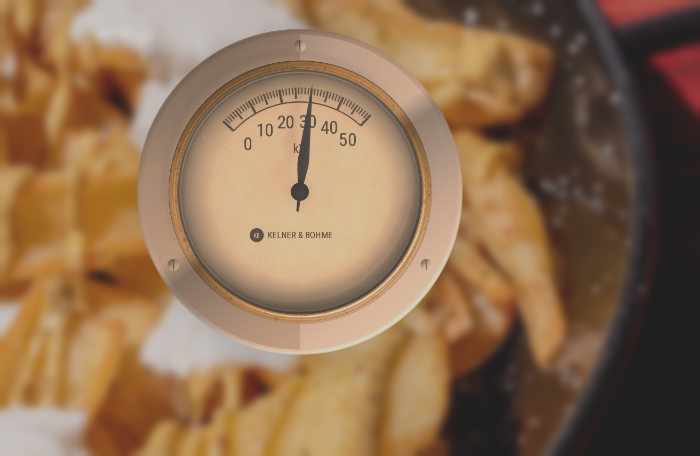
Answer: 30
